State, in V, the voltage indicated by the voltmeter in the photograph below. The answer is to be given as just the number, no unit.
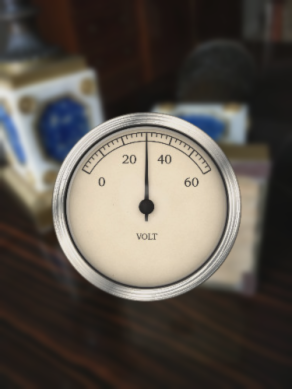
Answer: 30
